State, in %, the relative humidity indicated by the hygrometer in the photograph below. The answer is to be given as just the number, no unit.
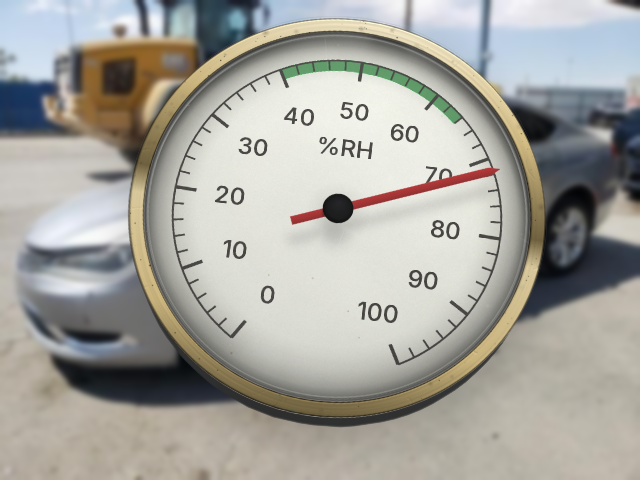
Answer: 72
